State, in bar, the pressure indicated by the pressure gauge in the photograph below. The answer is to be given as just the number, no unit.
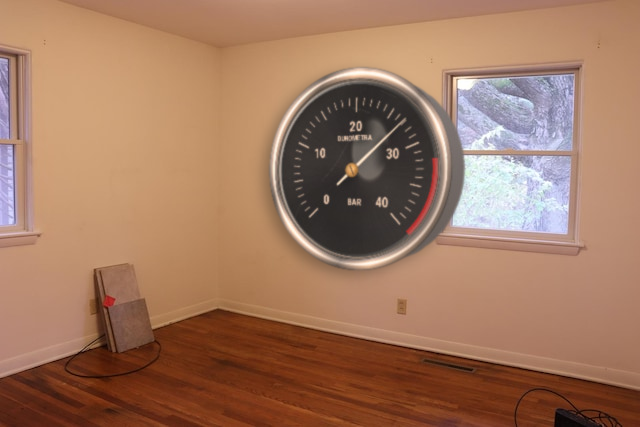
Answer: 27
